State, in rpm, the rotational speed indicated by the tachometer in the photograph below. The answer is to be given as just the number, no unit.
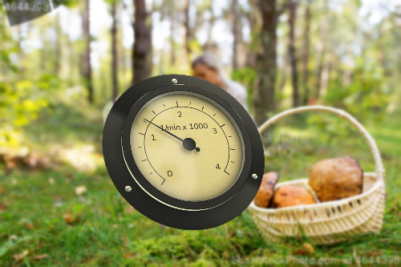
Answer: 1250
